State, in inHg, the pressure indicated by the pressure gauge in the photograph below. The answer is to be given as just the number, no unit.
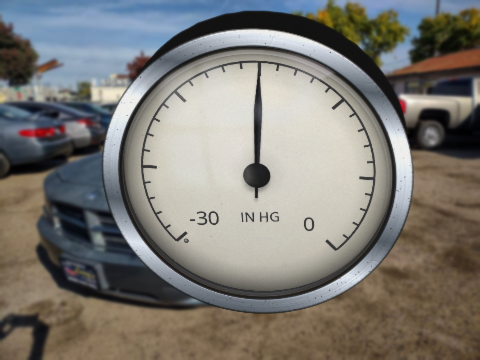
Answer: -15
